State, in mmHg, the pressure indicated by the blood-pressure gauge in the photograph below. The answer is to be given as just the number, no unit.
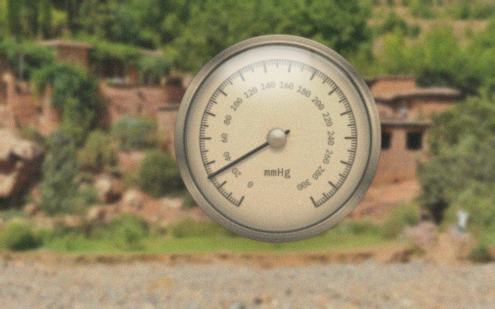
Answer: 30
